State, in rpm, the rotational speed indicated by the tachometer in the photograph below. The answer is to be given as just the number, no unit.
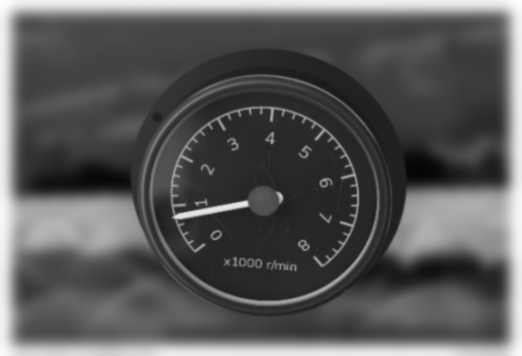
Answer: 800
